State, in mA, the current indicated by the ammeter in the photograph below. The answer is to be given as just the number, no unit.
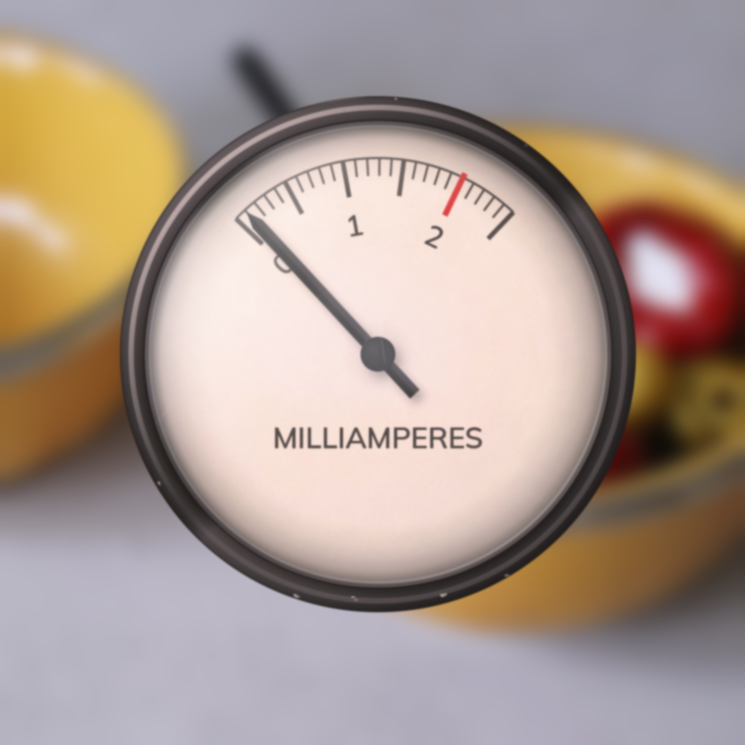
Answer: 0.1
